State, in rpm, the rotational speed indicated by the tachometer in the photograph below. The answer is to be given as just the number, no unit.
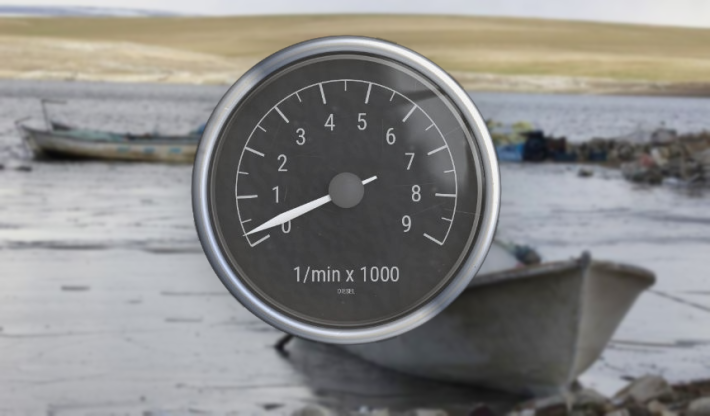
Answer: 250
